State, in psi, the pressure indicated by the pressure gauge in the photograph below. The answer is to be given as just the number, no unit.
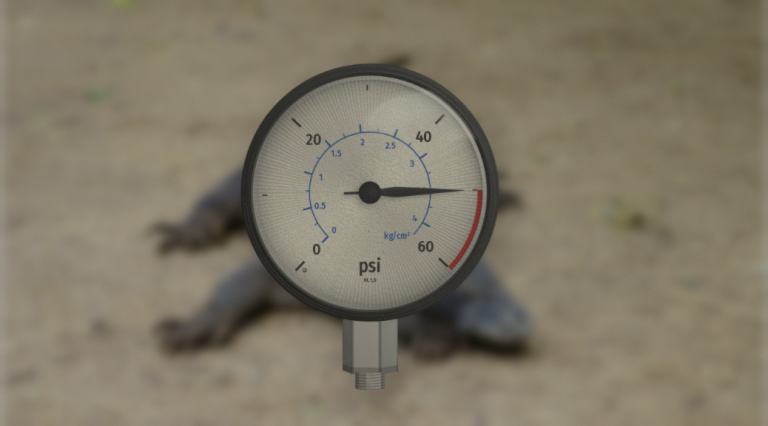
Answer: 50
